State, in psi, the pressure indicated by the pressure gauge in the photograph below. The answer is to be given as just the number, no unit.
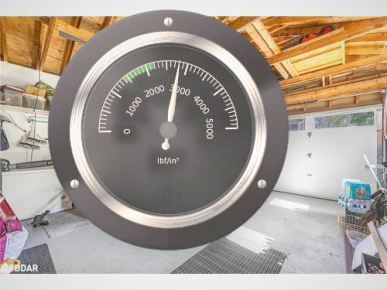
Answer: 2800
